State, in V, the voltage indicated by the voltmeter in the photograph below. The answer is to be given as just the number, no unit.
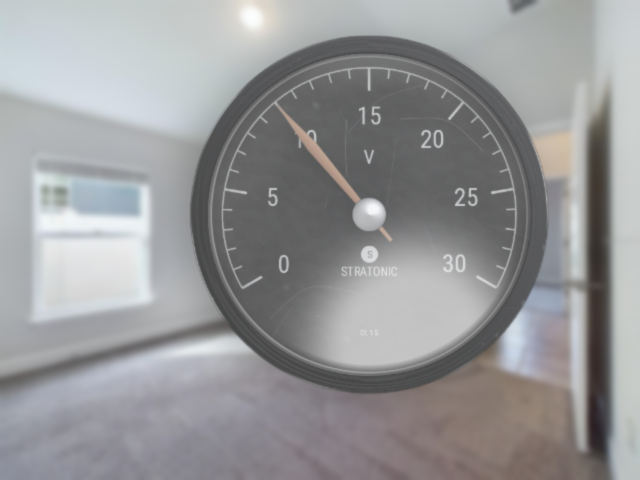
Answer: 10
